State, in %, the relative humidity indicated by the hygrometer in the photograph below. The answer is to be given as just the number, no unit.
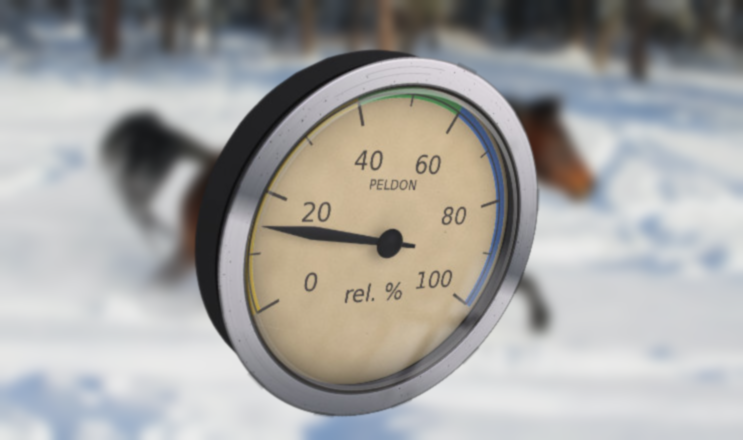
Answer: 15
